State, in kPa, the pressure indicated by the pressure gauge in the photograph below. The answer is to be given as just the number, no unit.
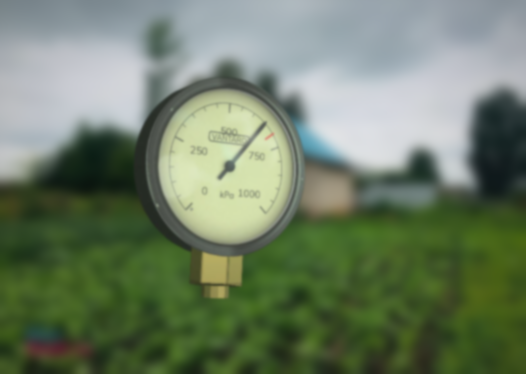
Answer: 650
